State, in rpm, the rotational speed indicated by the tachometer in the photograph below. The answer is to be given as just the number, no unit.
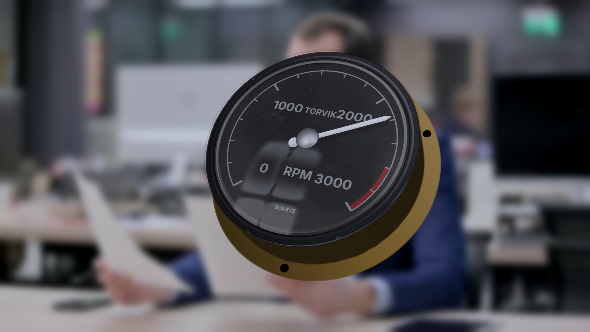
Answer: 2200
